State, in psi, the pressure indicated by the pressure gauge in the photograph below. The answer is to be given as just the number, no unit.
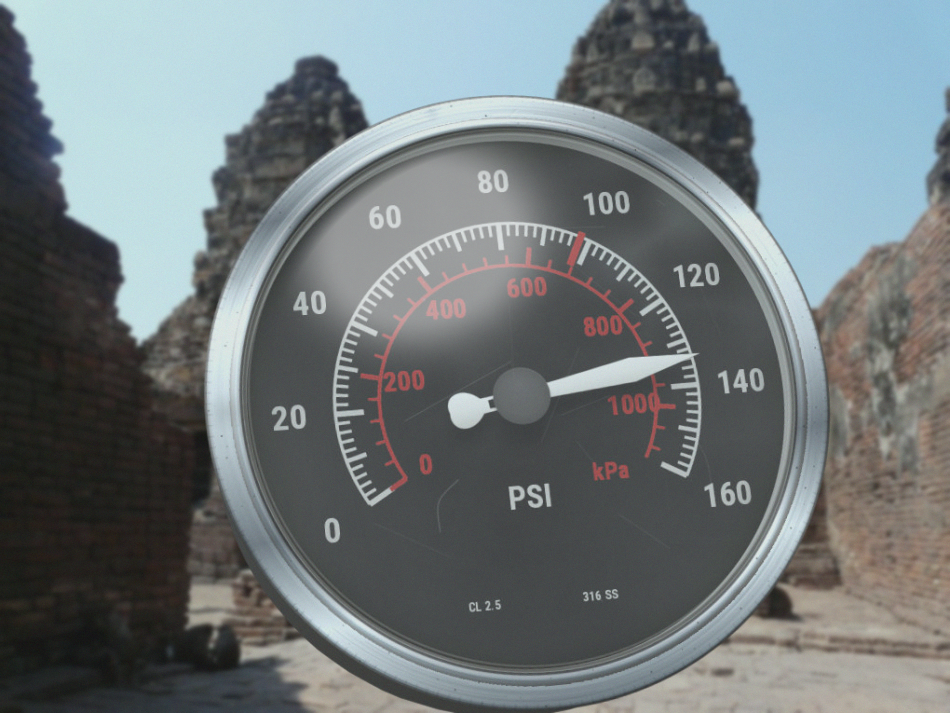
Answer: 134
